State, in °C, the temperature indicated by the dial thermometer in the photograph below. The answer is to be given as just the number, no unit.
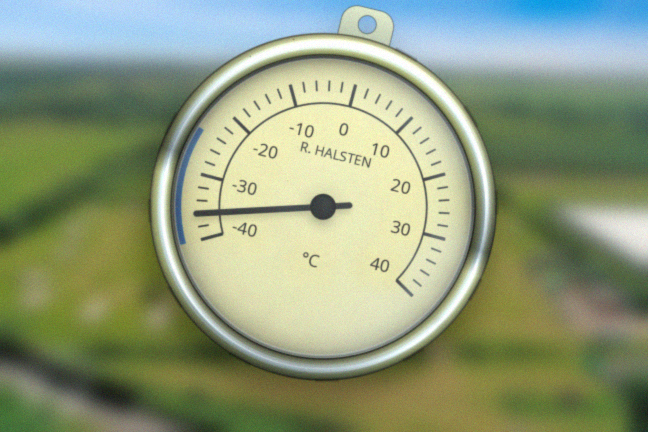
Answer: -36
